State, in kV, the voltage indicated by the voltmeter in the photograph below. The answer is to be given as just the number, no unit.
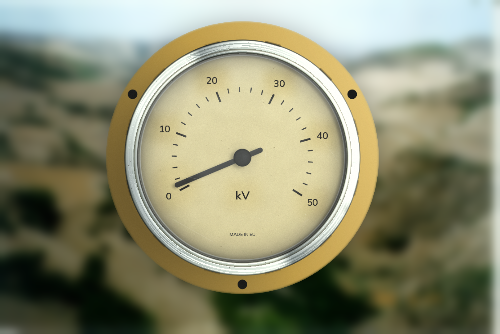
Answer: 1
